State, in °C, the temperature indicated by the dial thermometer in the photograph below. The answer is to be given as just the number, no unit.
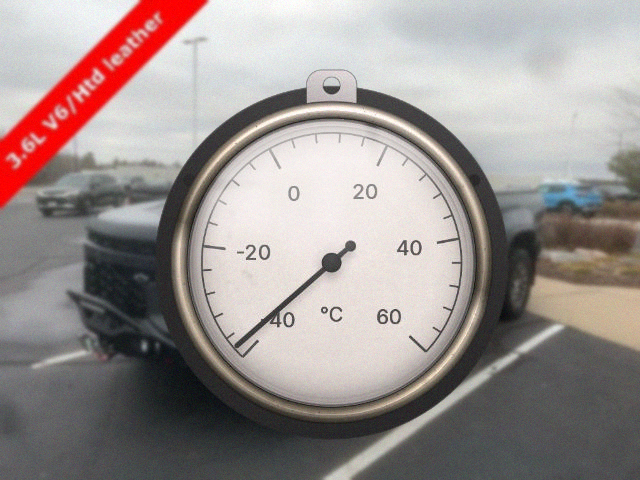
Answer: -38
